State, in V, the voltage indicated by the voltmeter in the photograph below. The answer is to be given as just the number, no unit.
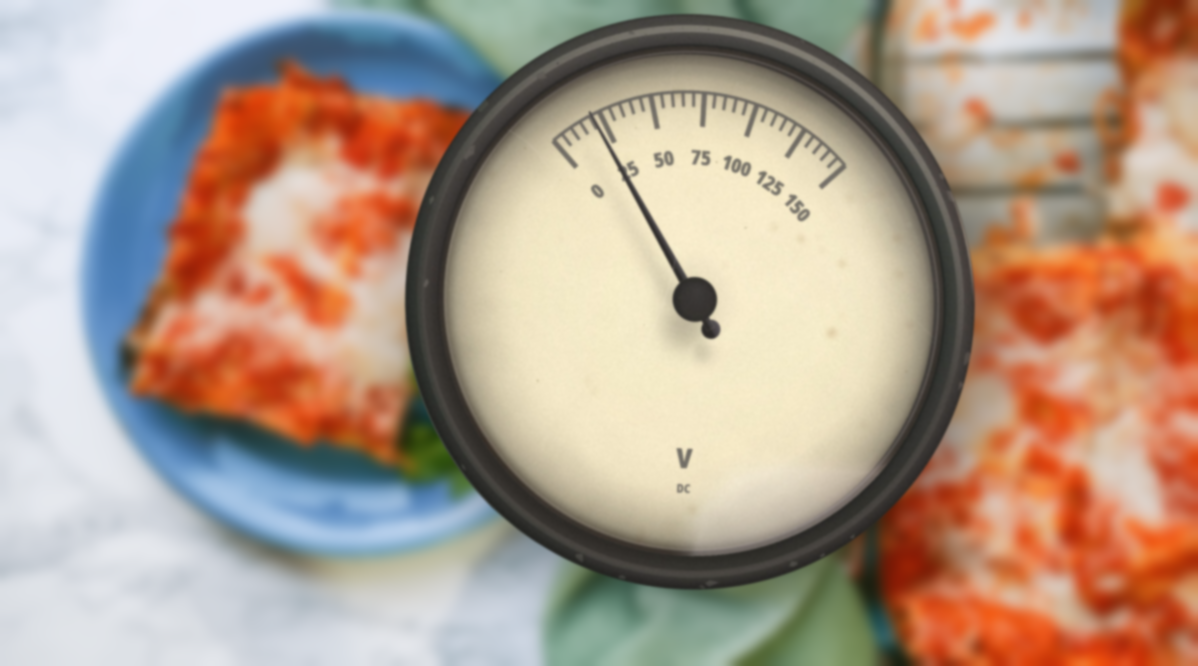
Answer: 20
